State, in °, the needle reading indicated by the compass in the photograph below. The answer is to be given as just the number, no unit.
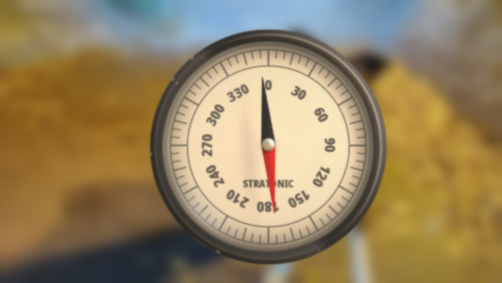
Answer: 175
